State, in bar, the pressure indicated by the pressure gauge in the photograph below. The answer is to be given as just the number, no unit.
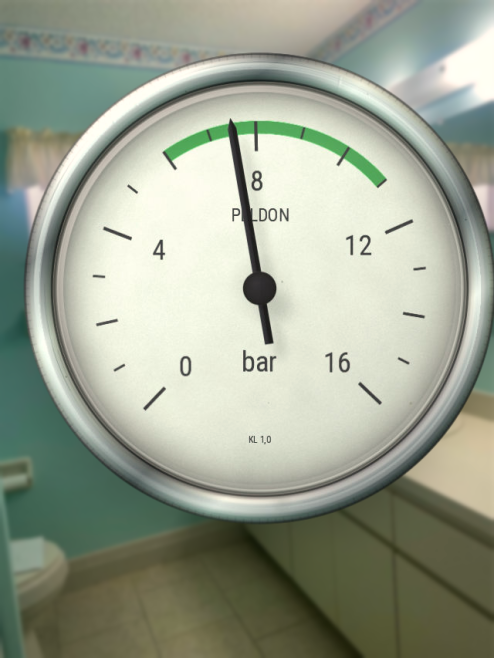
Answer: 7.5
